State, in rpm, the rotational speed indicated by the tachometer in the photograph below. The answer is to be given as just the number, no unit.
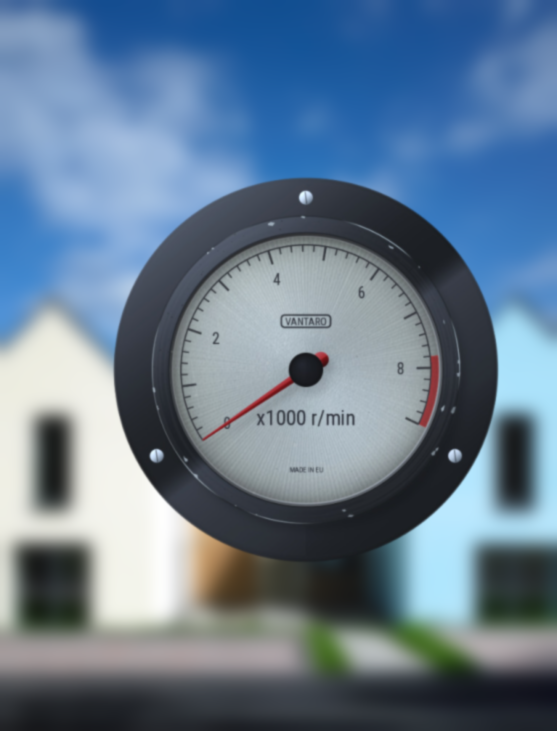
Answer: 0
